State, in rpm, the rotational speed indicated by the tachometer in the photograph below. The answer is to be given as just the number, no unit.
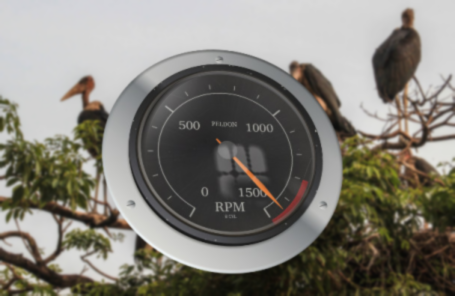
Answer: 1450
